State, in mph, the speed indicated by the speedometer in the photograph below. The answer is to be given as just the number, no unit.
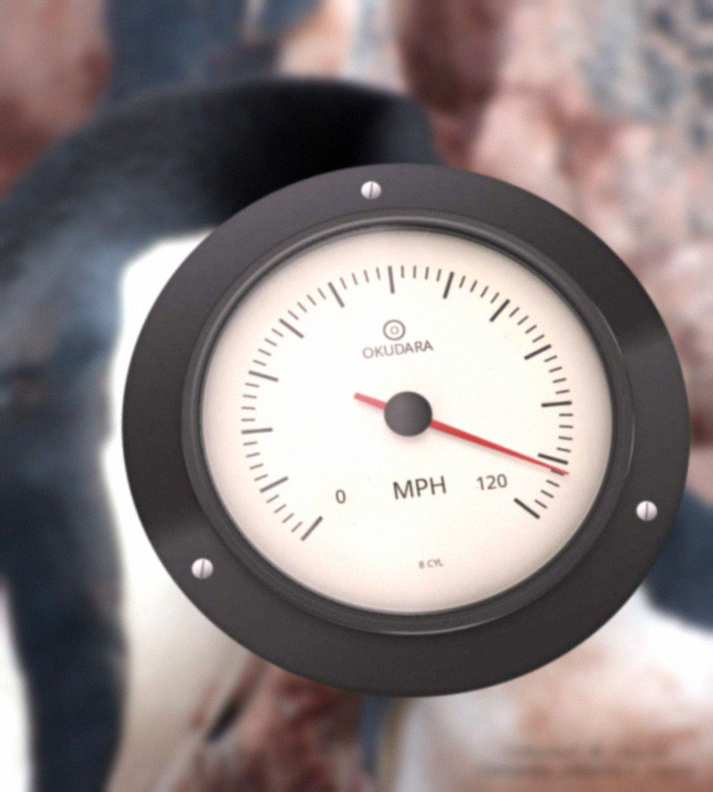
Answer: 112
